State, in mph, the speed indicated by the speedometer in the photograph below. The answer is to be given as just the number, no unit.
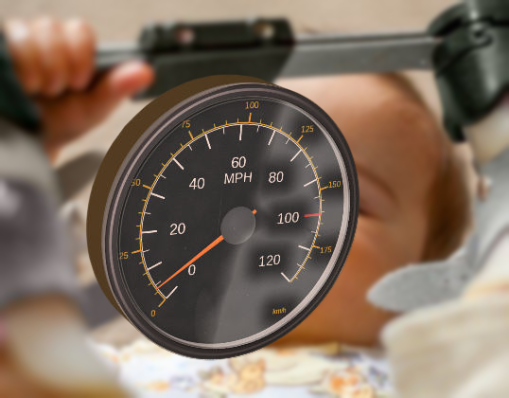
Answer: 5
